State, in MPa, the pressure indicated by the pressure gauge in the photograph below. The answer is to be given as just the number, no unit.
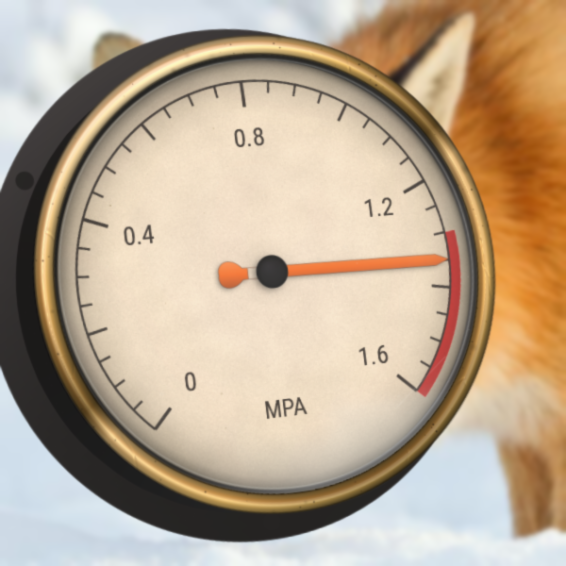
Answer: 1.35
